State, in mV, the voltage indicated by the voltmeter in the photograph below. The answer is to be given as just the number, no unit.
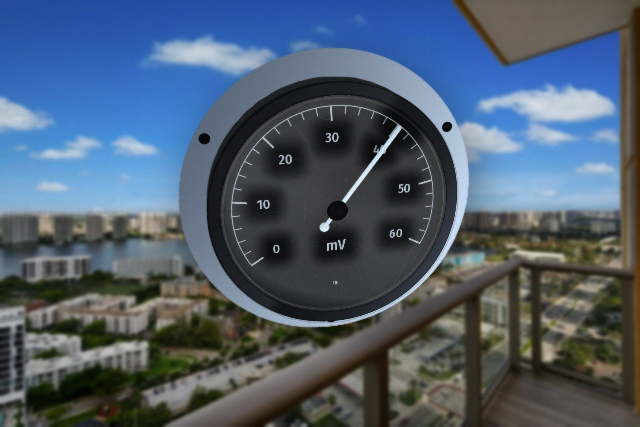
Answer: 40
